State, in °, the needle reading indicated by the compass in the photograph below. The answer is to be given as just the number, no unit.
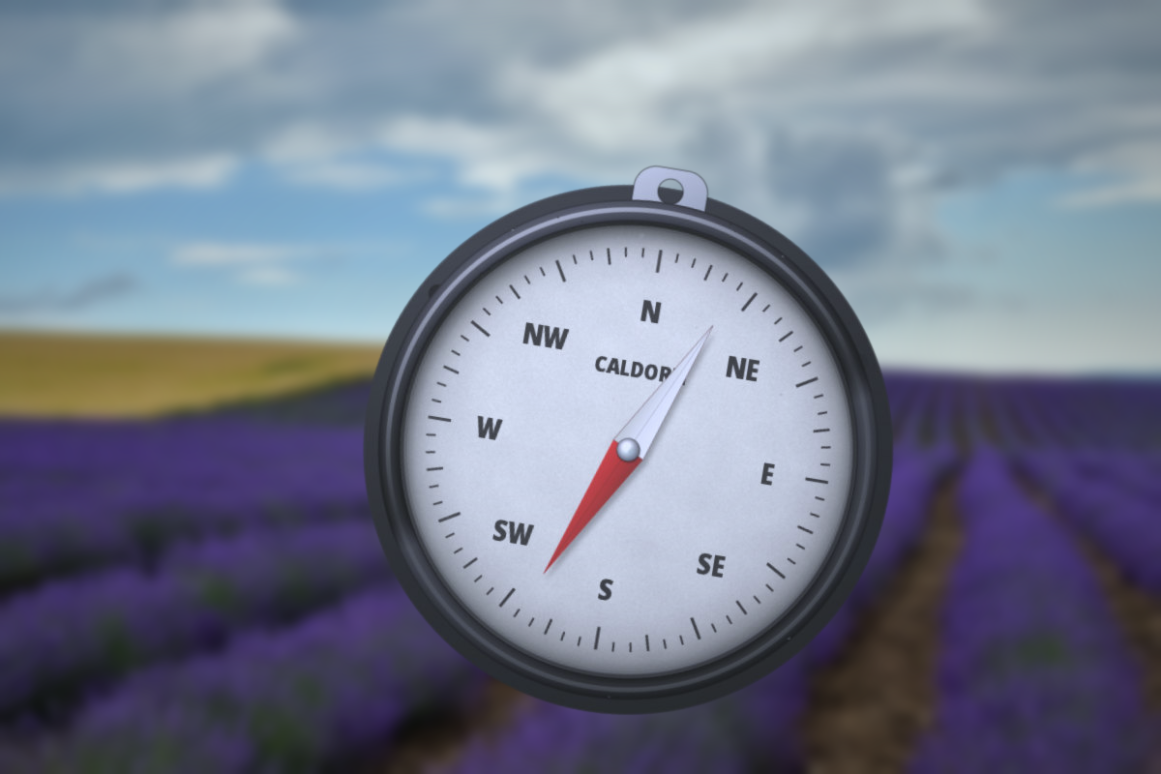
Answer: 205
